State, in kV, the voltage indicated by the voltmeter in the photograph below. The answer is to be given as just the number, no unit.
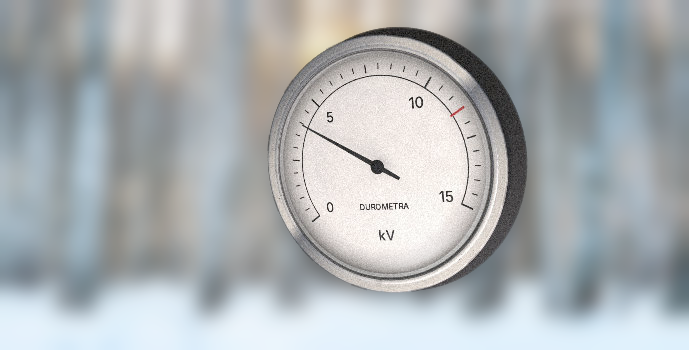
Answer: 4
